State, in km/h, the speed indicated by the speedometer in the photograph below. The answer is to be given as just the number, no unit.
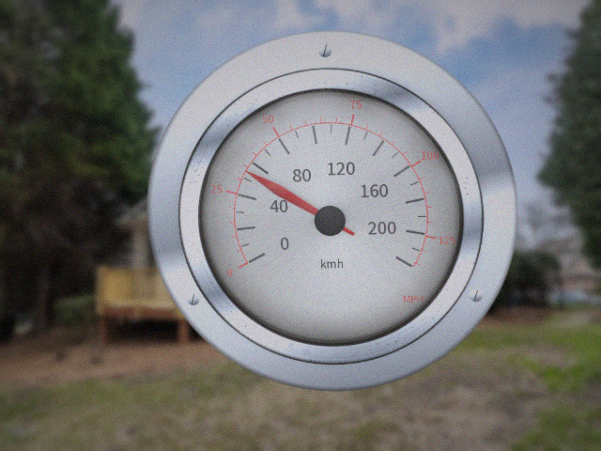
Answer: 55
